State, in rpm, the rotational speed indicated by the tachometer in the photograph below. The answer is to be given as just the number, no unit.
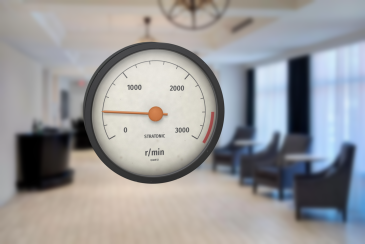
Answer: 400
